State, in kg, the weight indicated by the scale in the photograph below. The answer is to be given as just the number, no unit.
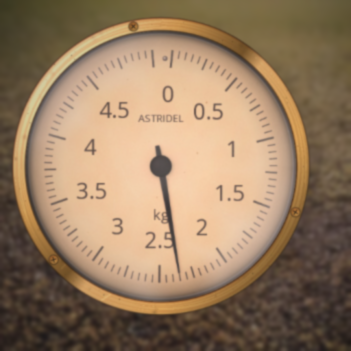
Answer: 2.35
